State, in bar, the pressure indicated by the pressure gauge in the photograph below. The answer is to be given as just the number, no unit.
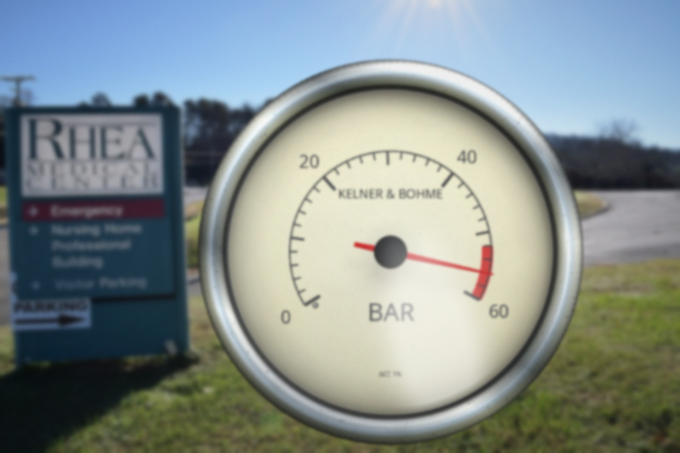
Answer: 56
